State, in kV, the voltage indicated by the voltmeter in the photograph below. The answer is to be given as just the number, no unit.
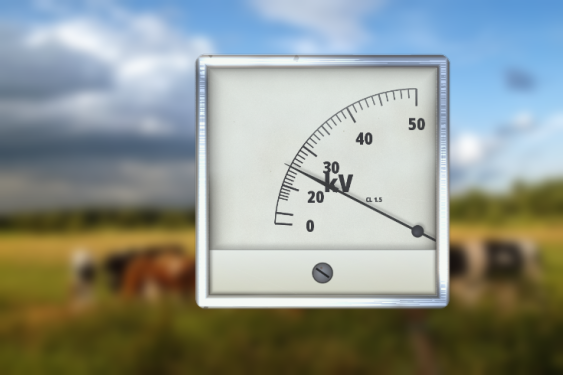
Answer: 25
